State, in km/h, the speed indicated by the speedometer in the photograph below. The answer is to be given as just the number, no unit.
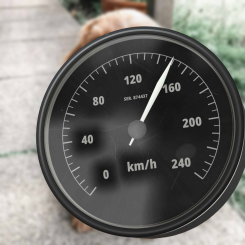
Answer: 150
